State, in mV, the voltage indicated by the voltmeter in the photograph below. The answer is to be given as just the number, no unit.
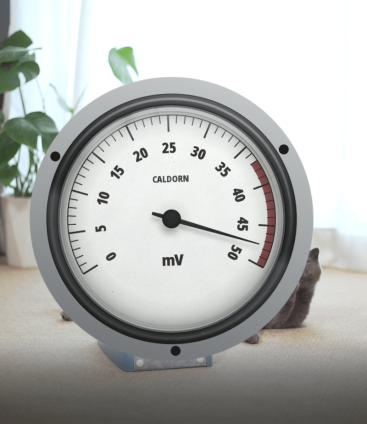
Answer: 47.5
